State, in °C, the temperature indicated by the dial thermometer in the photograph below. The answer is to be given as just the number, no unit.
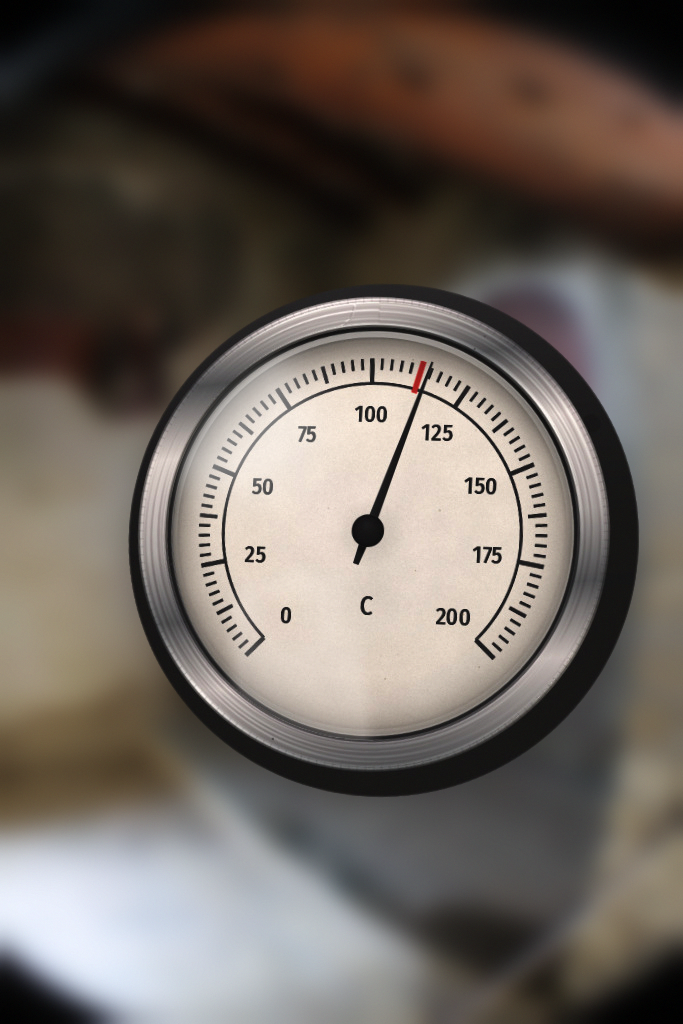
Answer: 115
